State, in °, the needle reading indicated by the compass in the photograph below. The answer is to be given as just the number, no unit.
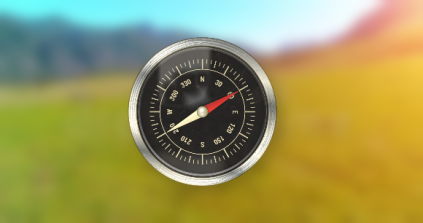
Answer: 60
